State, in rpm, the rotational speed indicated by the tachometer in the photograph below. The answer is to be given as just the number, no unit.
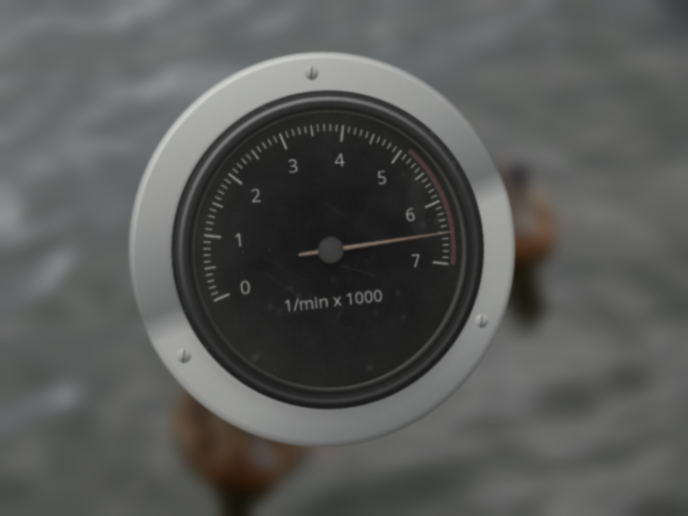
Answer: 6500
